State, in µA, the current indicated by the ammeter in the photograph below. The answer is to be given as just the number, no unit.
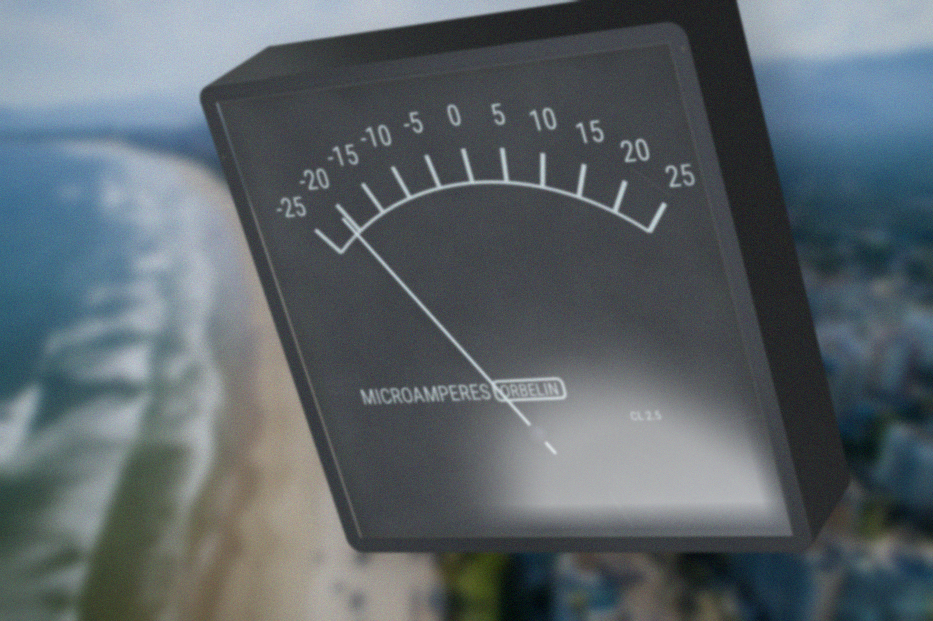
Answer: -20
